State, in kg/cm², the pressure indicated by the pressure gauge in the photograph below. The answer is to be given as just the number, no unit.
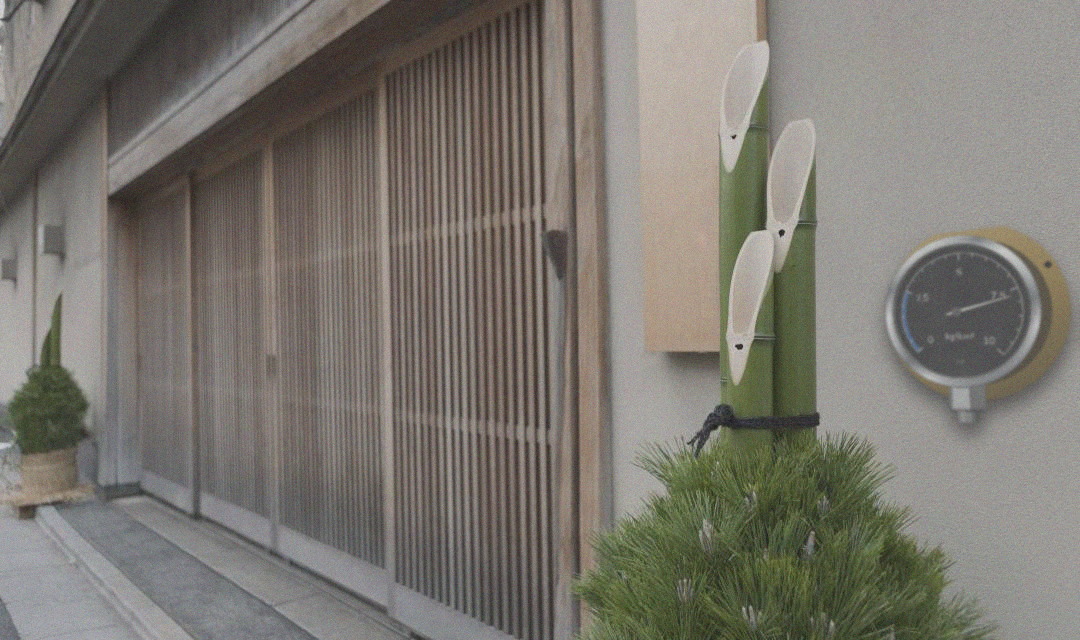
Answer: 7.75
